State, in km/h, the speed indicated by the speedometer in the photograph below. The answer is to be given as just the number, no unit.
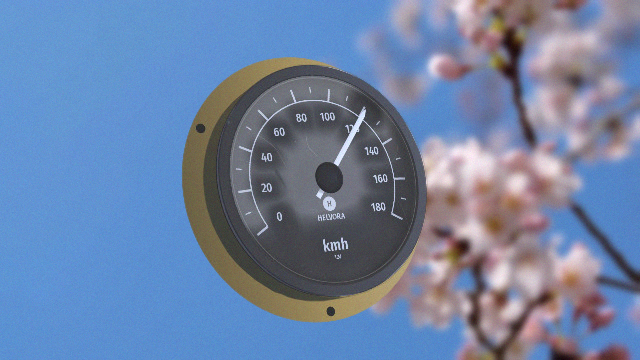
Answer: 120
